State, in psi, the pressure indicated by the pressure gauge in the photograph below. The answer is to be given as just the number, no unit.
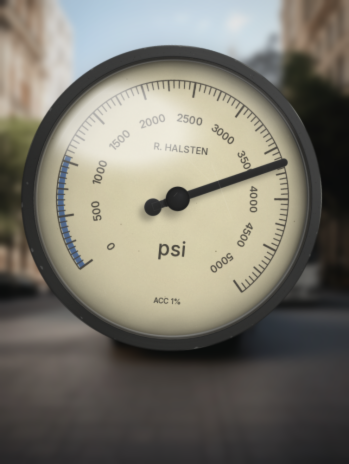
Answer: 3650
